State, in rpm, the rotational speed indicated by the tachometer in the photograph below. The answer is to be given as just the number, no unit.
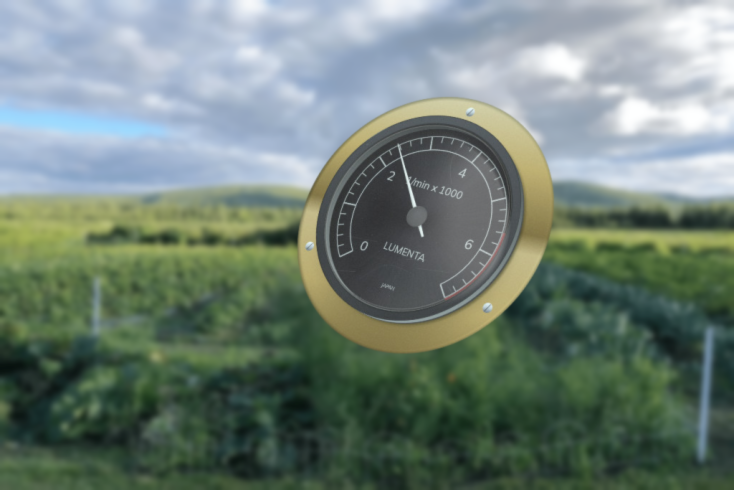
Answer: 2400
